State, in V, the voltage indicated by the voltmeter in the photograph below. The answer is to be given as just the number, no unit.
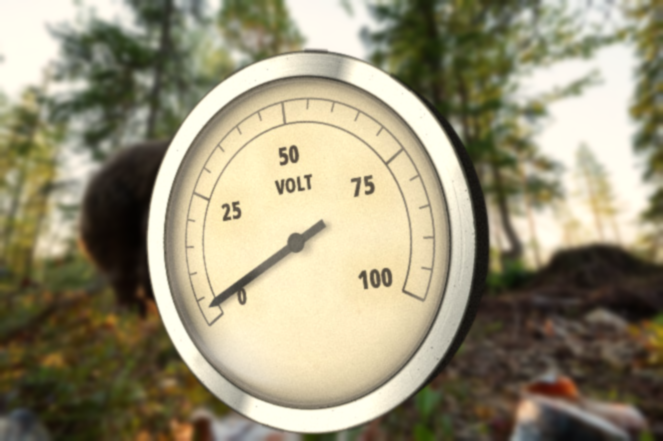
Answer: 2.5
